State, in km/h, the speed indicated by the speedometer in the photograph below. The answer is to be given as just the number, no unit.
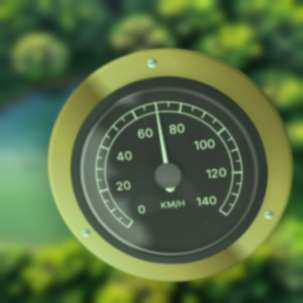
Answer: 70
